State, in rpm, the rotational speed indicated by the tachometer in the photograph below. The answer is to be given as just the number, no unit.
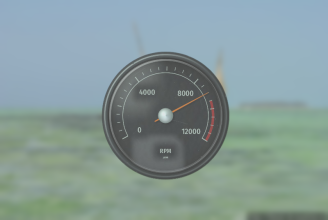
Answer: 9000
